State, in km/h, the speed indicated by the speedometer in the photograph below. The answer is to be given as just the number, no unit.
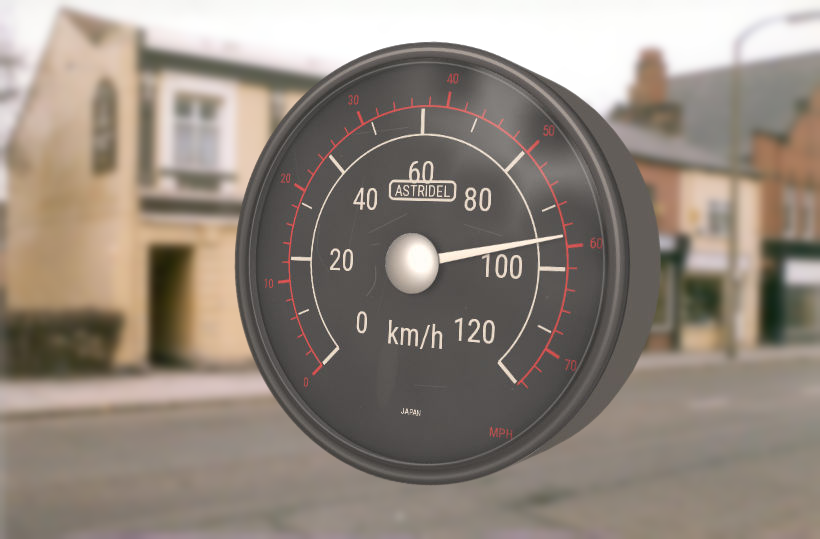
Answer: 95
